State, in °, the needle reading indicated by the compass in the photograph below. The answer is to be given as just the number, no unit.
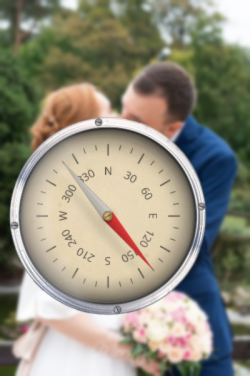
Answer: 140
